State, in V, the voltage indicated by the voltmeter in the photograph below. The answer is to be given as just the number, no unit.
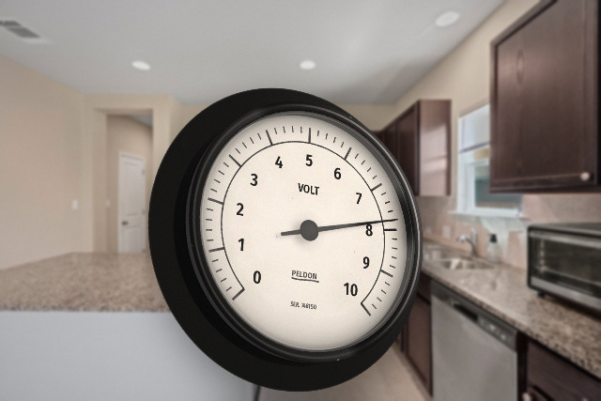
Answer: 7.8
